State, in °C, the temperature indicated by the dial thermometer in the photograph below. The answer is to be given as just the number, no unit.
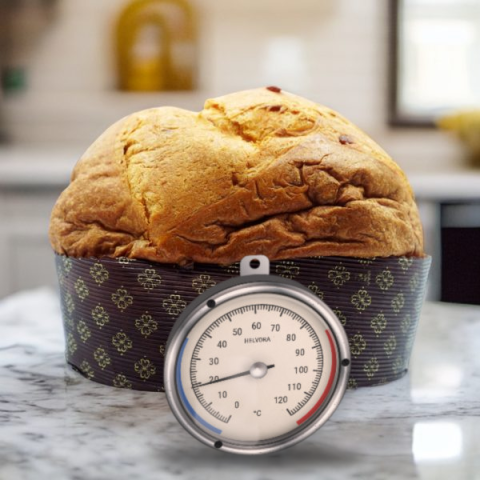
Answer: 20
